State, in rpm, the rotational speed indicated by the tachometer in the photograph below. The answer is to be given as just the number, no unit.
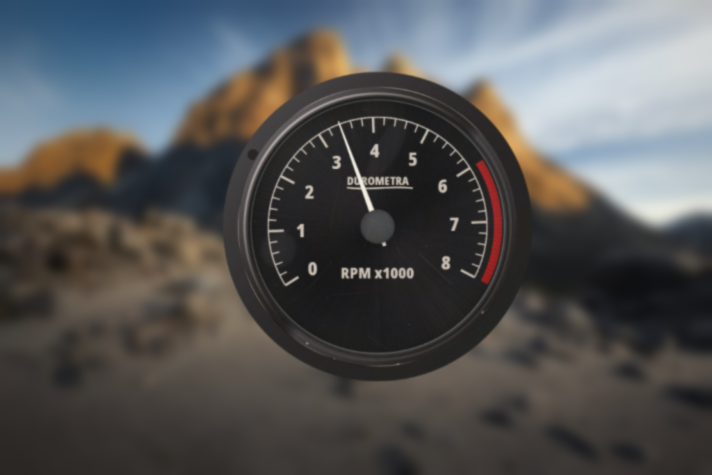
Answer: 3400
